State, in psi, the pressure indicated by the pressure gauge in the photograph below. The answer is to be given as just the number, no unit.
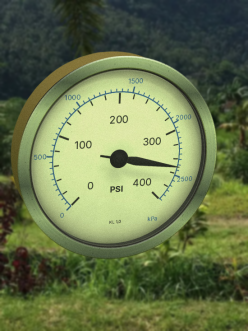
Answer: 350
